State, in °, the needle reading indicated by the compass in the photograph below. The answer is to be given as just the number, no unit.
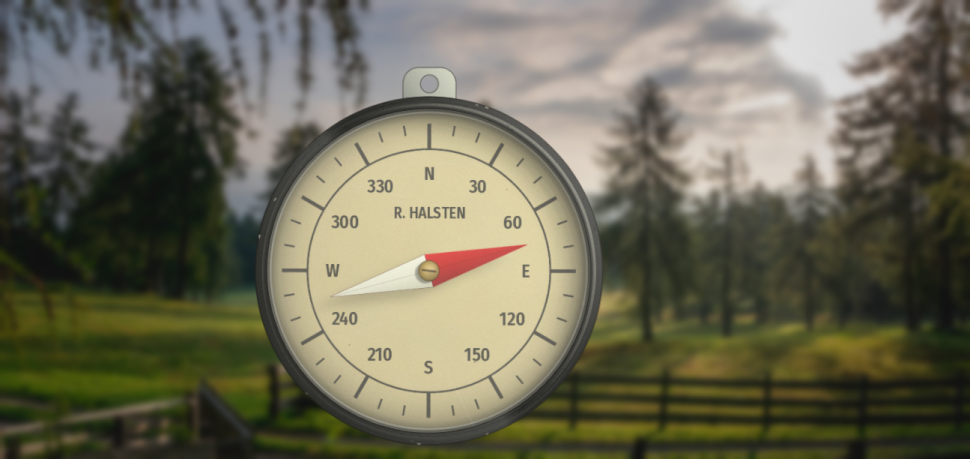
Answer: 75
